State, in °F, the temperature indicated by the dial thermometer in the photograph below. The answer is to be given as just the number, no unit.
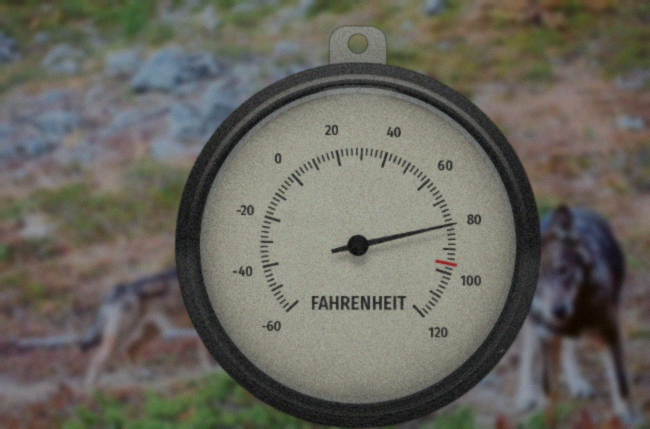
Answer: 80
